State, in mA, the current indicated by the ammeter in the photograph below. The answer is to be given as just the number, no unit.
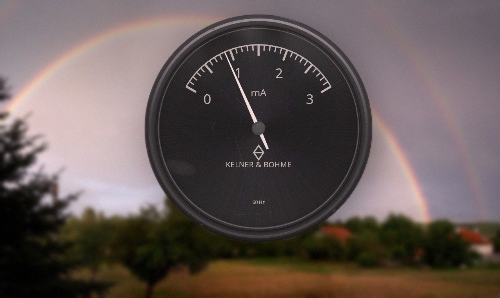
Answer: 0.9
